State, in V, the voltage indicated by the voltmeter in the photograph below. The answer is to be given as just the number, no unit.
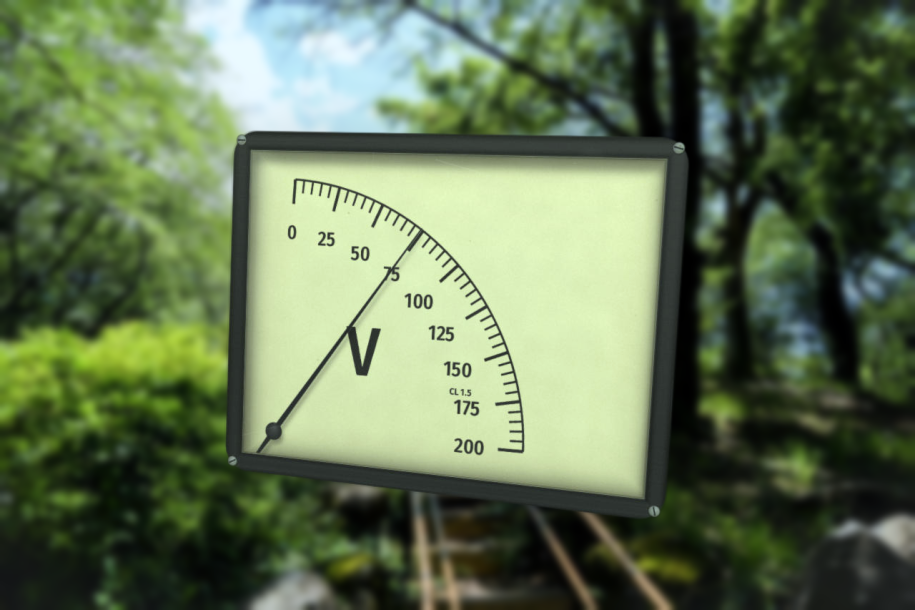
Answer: 75
